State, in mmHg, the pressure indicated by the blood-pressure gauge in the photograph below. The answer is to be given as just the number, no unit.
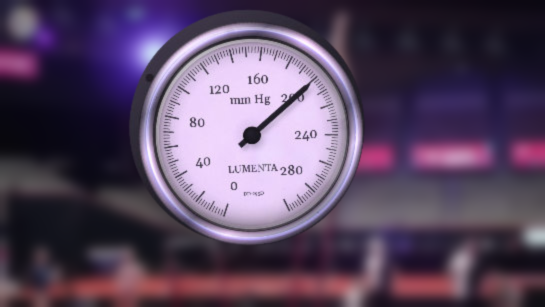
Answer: 200
